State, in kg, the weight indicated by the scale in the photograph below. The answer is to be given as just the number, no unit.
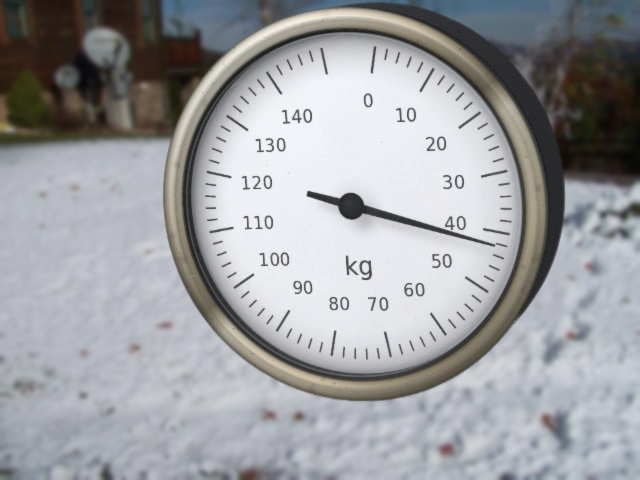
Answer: 42
